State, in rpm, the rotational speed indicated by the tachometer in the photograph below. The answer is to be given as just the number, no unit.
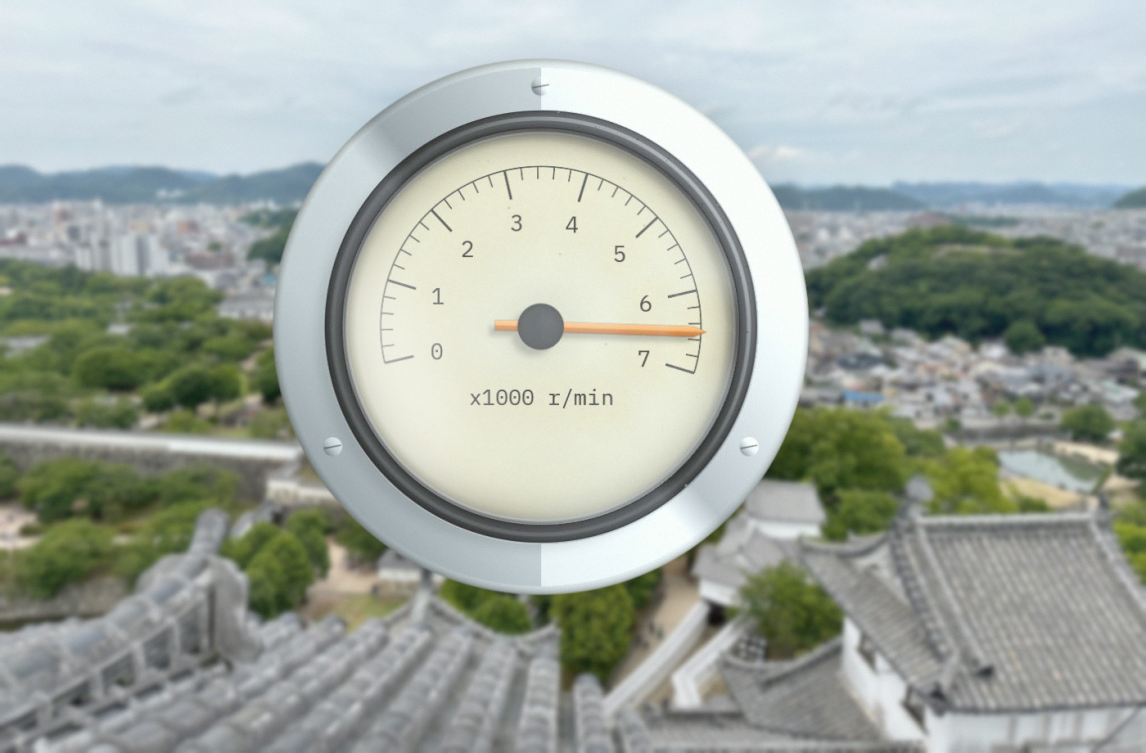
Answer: 6500
